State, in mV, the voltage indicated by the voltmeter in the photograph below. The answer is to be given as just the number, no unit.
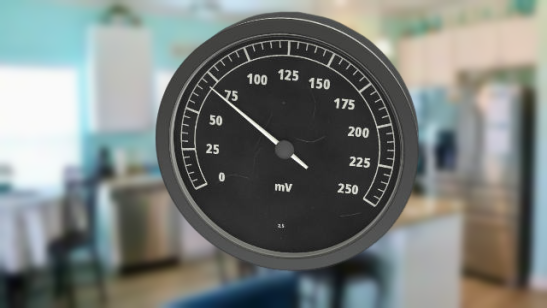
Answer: 70
